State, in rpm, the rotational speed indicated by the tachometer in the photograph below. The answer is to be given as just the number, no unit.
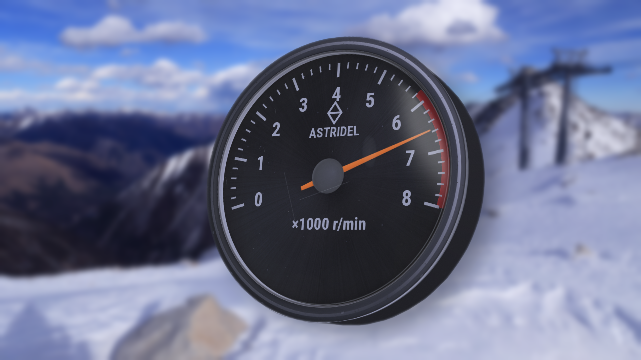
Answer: 6600
